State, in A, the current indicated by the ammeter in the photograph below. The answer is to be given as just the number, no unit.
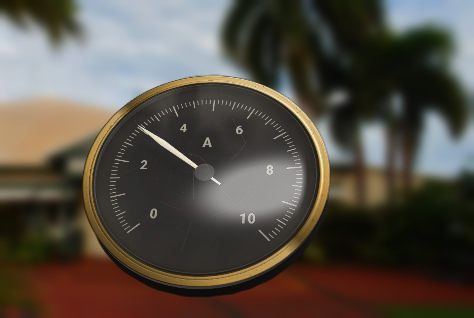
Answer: 3
